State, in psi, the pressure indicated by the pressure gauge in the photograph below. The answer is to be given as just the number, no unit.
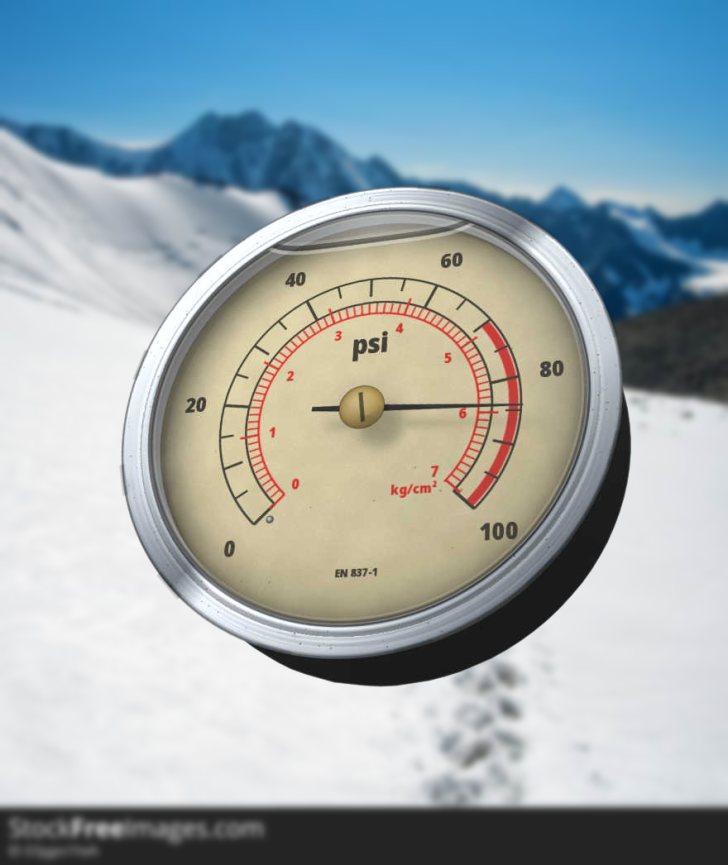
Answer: 85
